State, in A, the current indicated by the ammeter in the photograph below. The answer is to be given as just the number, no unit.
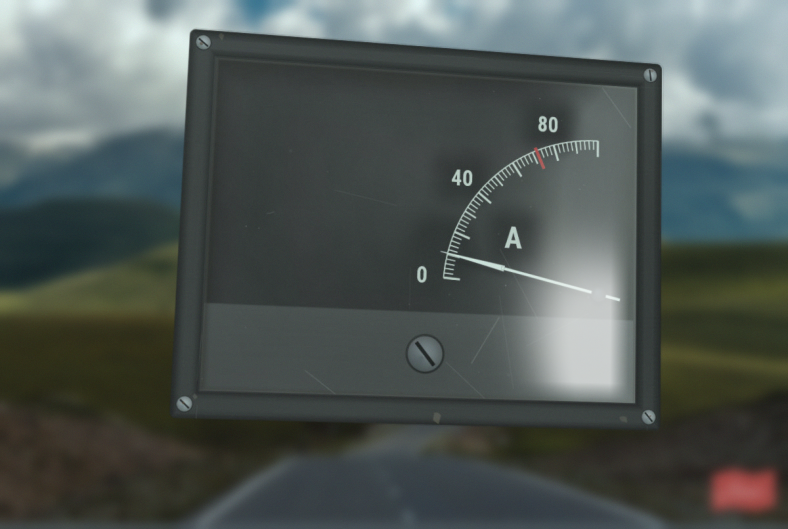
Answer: 10
